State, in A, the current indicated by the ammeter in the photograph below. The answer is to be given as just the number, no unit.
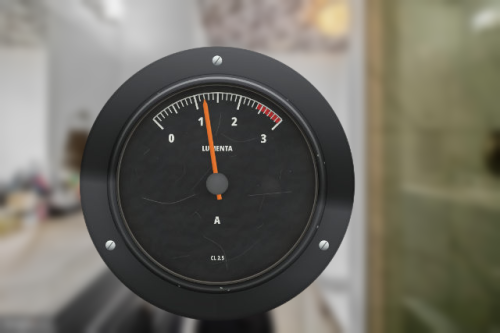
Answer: 1.2
